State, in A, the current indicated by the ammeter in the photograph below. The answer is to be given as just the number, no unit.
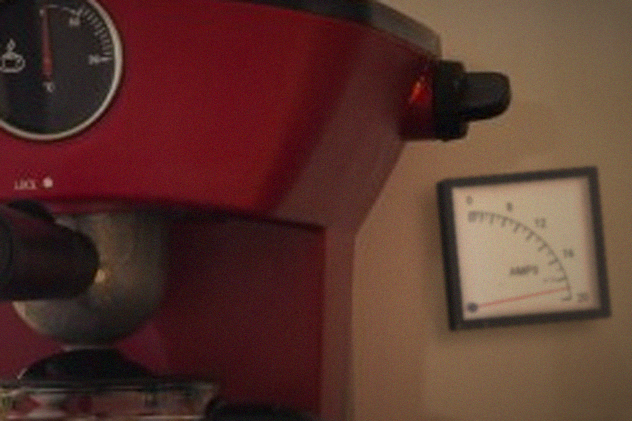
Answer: 19
